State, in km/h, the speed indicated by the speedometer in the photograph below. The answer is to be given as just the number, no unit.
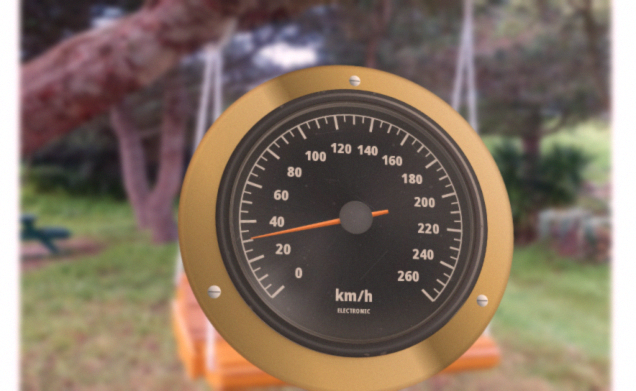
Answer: 30
